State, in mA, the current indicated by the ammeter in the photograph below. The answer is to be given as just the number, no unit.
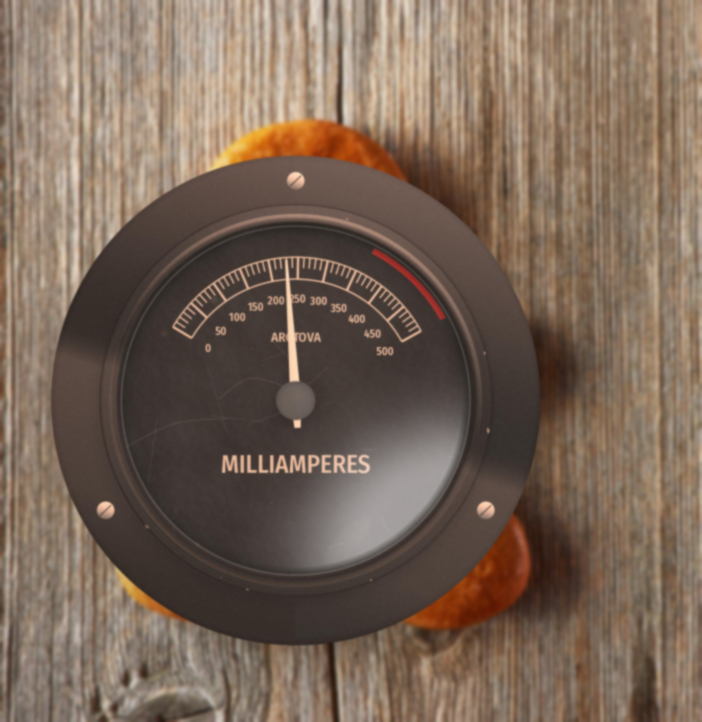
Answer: 230
